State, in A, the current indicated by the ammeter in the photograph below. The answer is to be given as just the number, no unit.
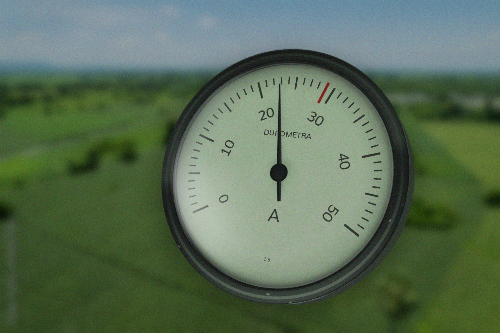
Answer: 23
